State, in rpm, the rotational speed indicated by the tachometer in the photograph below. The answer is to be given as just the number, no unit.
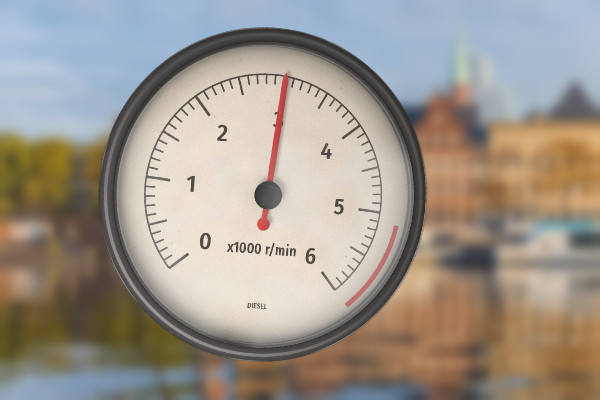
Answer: 3000
